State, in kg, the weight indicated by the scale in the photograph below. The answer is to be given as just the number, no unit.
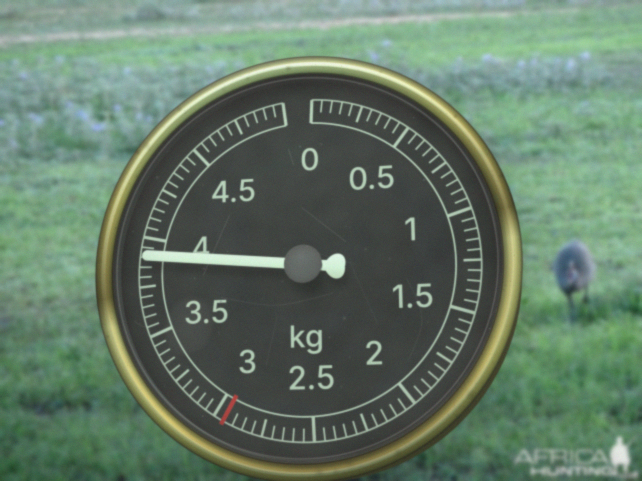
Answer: 3.9
